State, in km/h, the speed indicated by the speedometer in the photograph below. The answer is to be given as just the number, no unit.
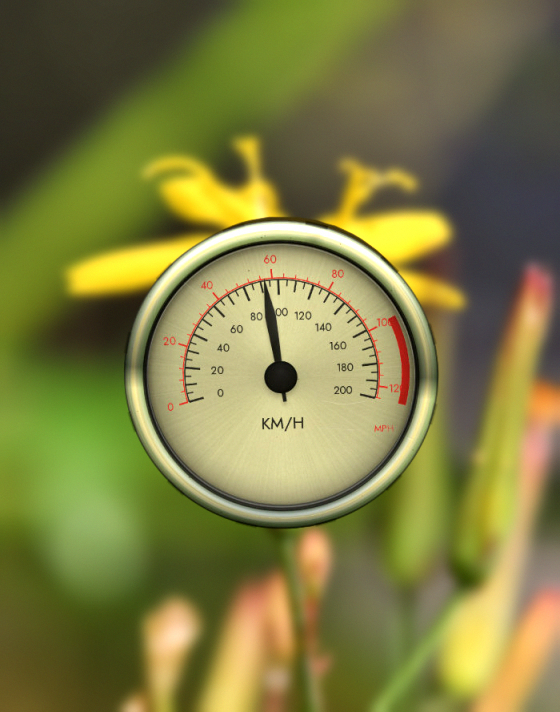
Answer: 92.5
